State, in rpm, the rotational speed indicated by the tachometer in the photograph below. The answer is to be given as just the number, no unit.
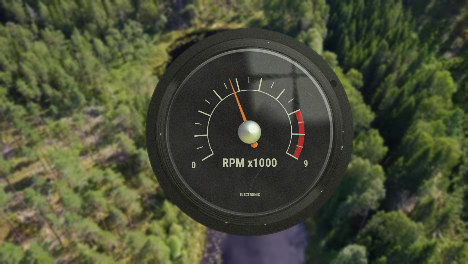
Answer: 3750
